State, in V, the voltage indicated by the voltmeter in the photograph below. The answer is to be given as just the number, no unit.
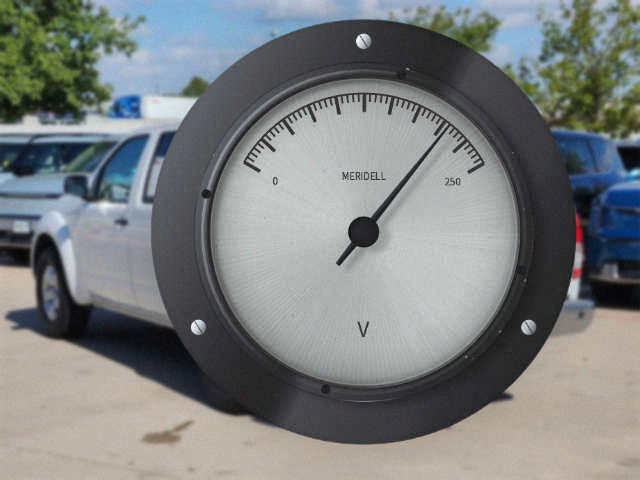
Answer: 205
